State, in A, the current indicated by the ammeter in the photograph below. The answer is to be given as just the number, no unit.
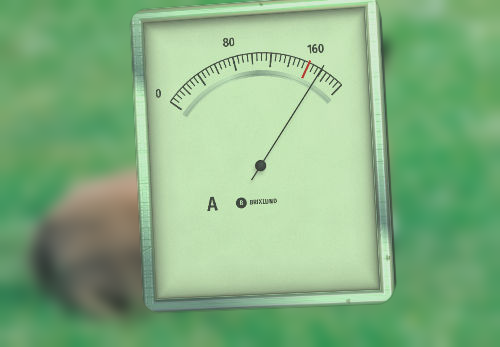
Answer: 175
